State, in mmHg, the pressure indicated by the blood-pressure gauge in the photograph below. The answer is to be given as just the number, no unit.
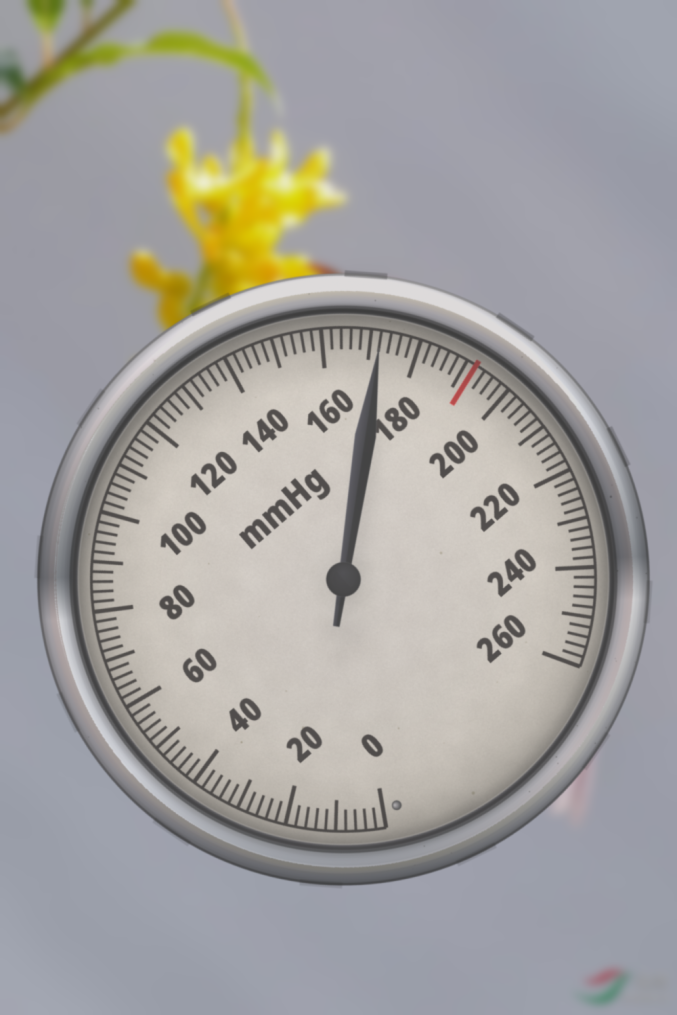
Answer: 172
